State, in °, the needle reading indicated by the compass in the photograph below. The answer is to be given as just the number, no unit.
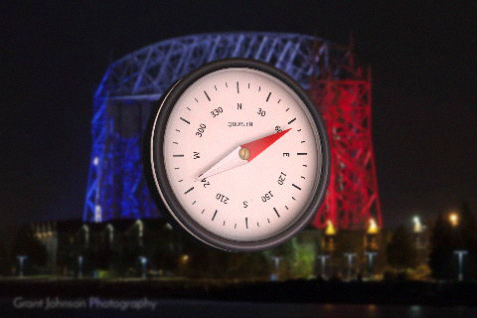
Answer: 65
